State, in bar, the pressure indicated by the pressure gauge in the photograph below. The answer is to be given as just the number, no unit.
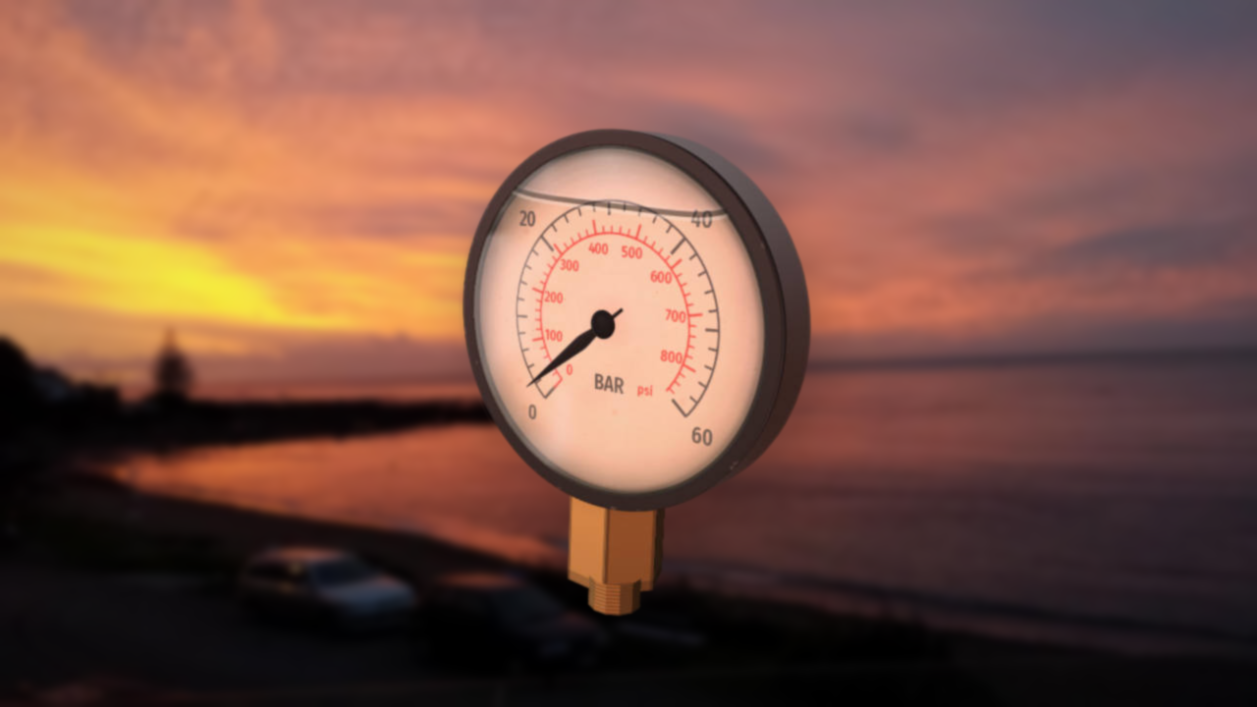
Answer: 2
